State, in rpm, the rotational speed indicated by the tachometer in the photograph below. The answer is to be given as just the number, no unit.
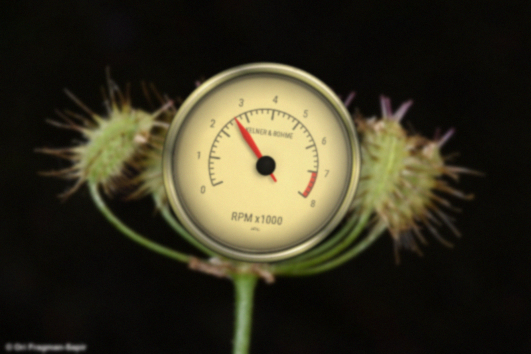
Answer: 2600
